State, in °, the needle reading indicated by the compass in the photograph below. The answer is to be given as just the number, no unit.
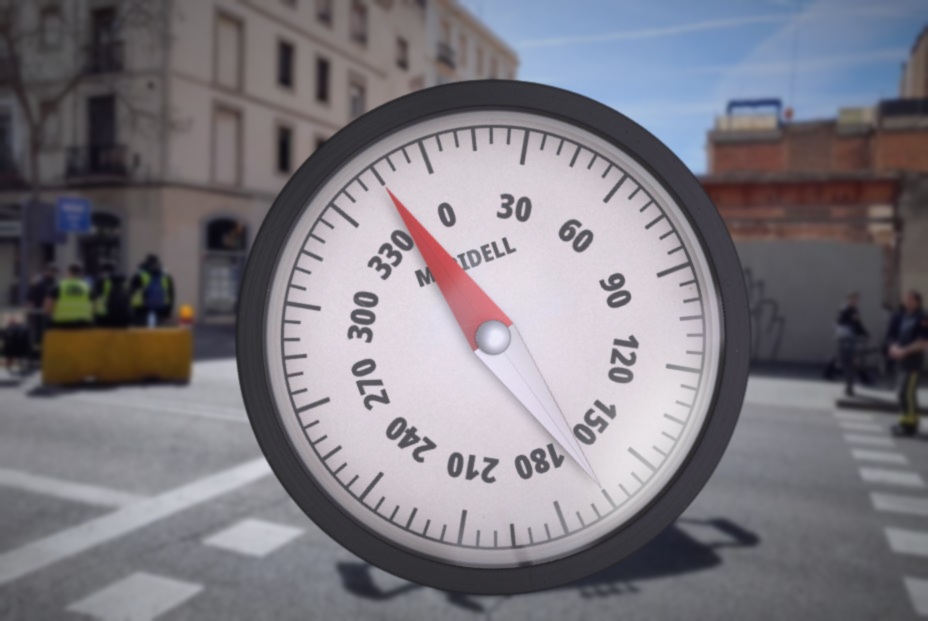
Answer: 345
